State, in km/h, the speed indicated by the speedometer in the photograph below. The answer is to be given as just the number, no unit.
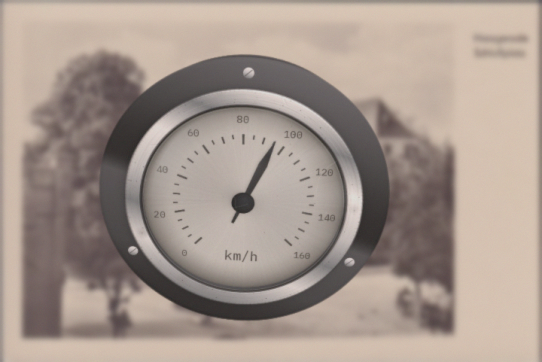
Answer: 95
